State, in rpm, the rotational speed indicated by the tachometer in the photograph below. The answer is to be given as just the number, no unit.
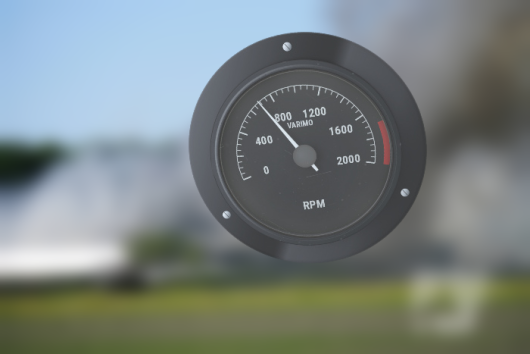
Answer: 700
